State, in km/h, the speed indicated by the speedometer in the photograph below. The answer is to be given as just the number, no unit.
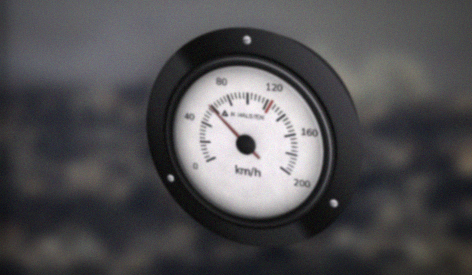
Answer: 60
